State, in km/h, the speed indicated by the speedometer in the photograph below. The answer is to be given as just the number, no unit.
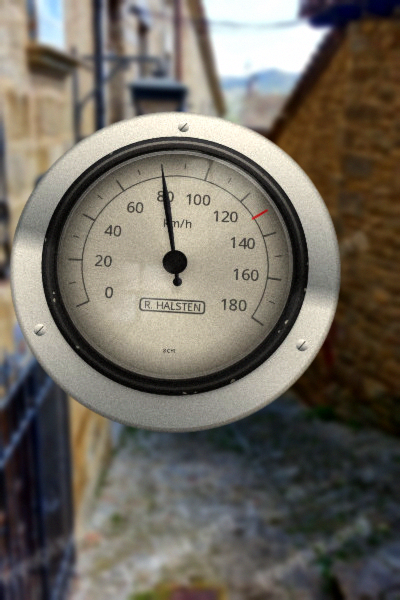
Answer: 80
